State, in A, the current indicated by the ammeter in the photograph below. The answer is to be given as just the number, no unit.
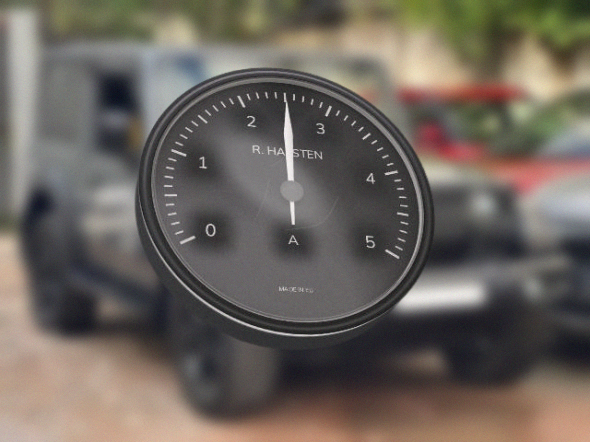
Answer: 2.5
